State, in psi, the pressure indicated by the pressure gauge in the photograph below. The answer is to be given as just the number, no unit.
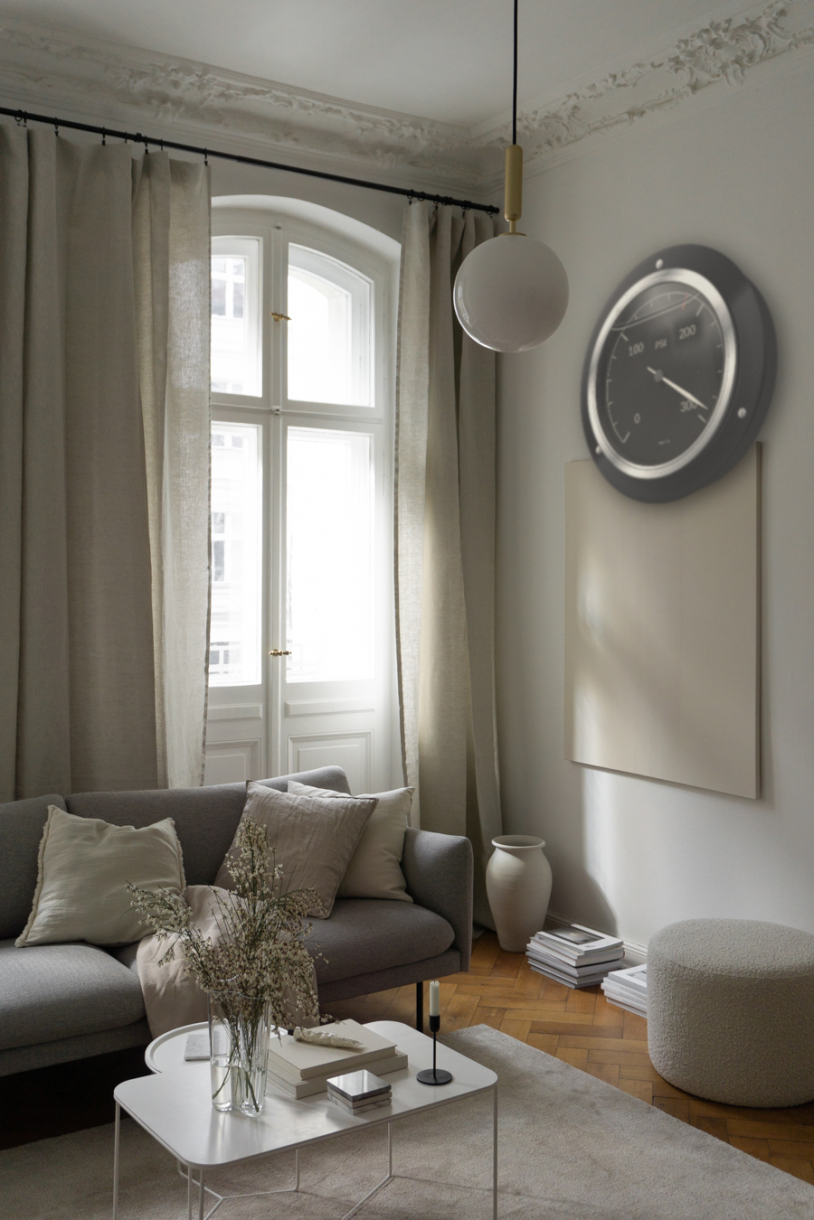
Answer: 290
